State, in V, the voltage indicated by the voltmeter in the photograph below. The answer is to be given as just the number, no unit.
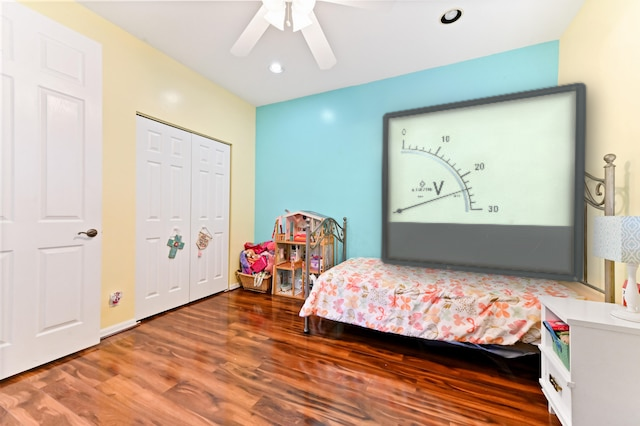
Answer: 24
